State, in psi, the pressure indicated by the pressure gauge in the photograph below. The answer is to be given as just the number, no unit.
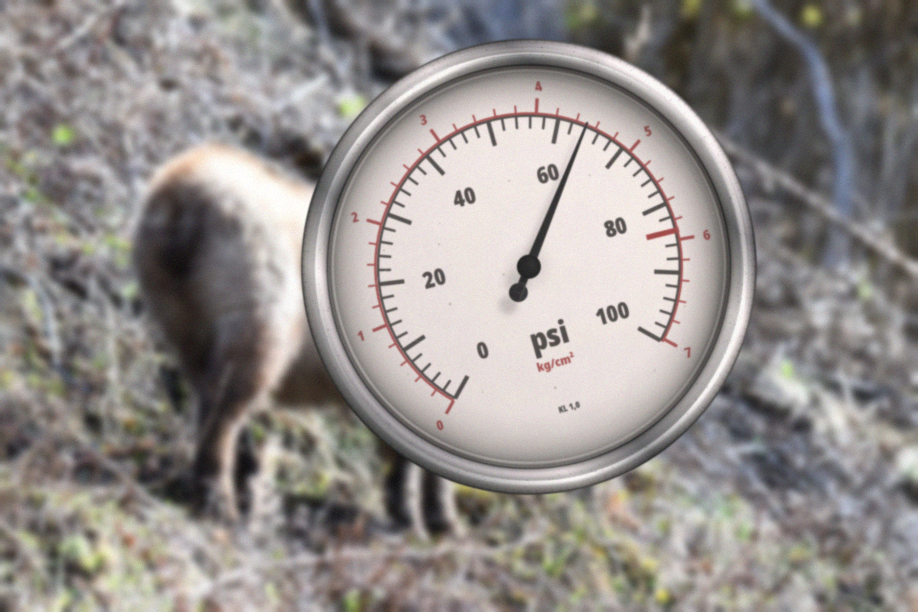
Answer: 64
